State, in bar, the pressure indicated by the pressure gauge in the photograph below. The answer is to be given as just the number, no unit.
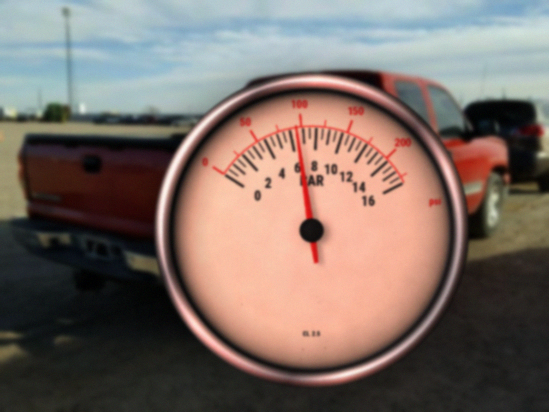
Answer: 6.5
